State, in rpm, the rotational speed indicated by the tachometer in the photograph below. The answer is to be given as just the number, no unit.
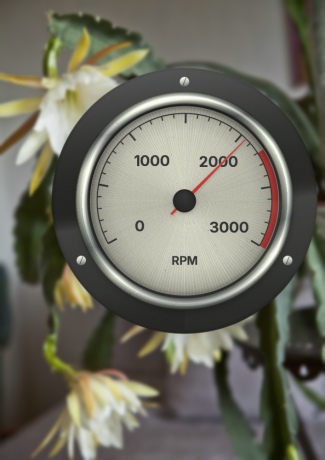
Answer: 2050
